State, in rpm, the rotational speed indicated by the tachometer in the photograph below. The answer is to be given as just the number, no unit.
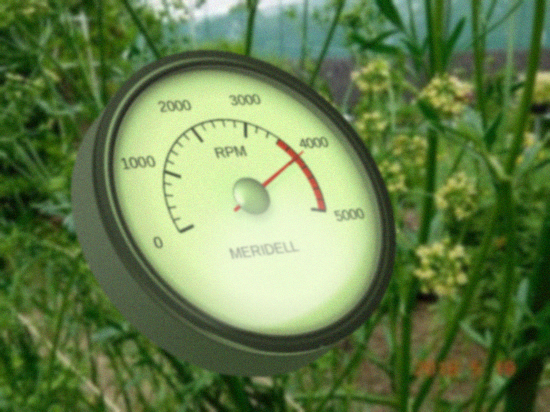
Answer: 4000
